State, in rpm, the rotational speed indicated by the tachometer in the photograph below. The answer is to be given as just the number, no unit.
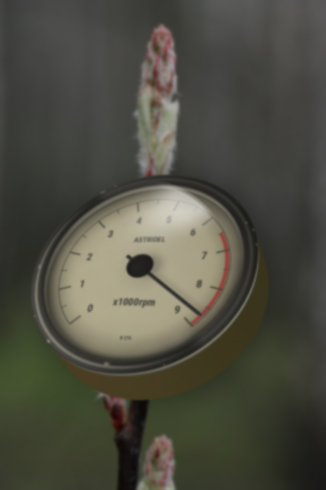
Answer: 8750
